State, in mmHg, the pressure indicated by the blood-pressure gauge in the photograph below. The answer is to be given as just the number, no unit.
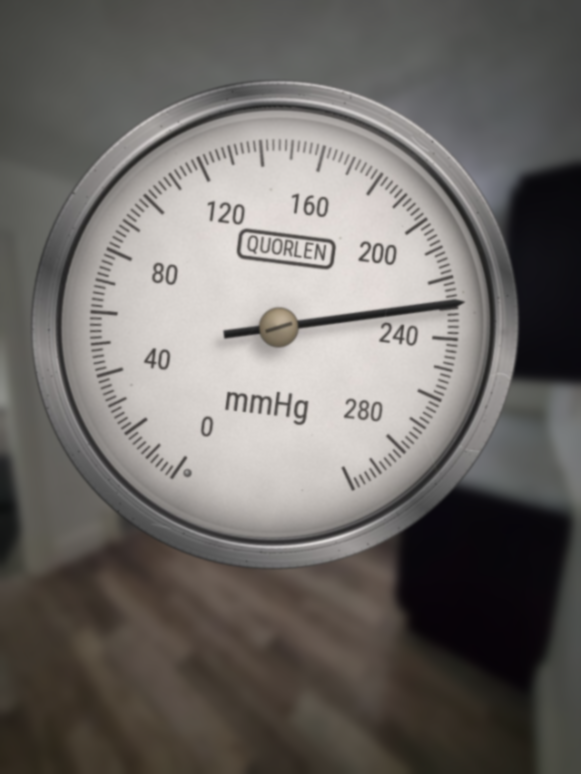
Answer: 228
